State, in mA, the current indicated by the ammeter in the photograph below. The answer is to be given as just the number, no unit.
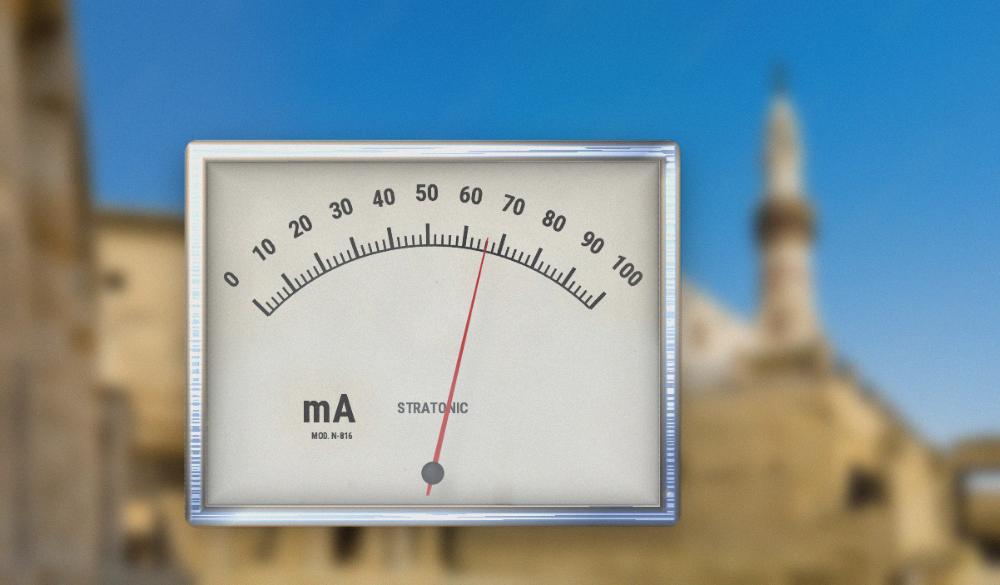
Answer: 66
